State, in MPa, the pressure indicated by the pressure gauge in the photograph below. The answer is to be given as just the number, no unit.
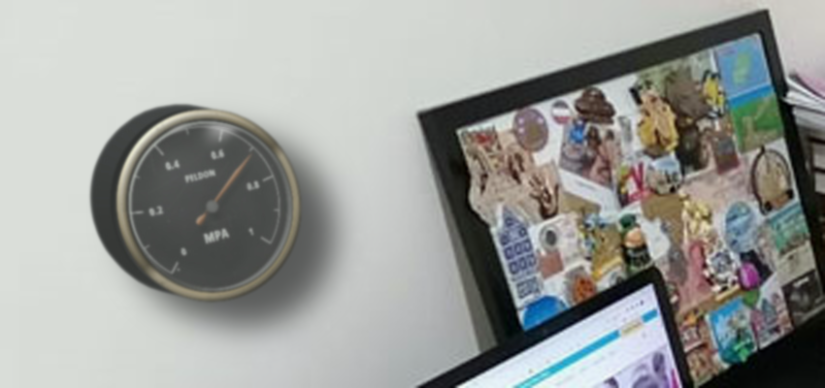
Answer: 0.7
